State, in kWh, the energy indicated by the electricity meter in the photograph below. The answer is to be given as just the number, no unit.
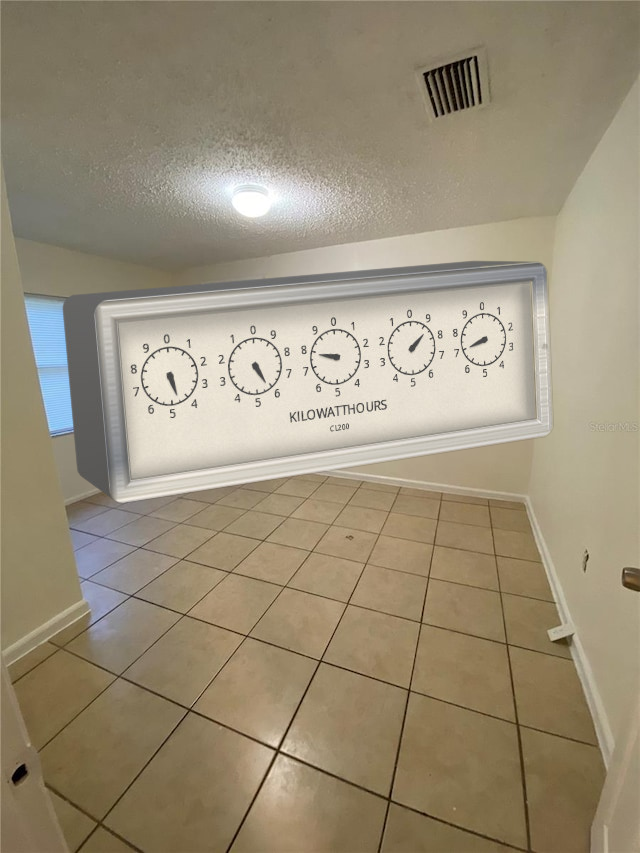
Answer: 45787
